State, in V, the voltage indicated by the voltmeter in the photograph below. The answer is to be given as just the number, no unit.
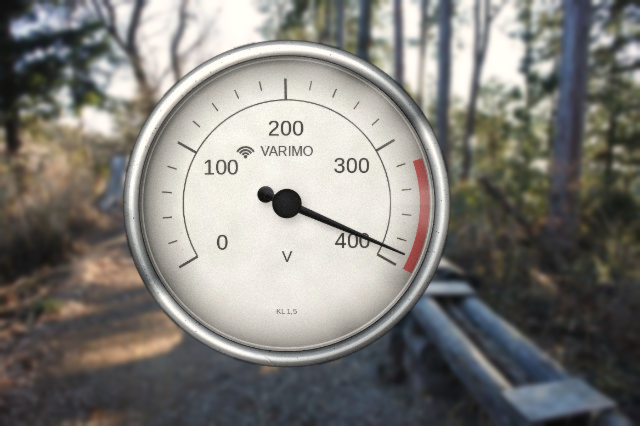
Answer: 390
